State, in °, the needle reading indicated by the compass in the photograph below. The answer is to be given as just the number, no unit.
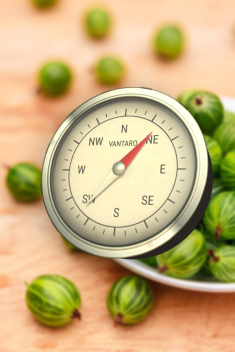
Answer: 40
